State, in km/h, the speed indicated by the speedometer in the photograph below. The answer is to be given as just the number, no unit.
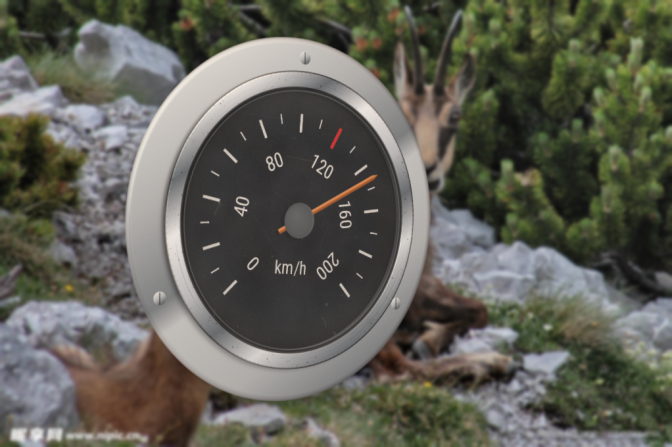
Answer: 145
